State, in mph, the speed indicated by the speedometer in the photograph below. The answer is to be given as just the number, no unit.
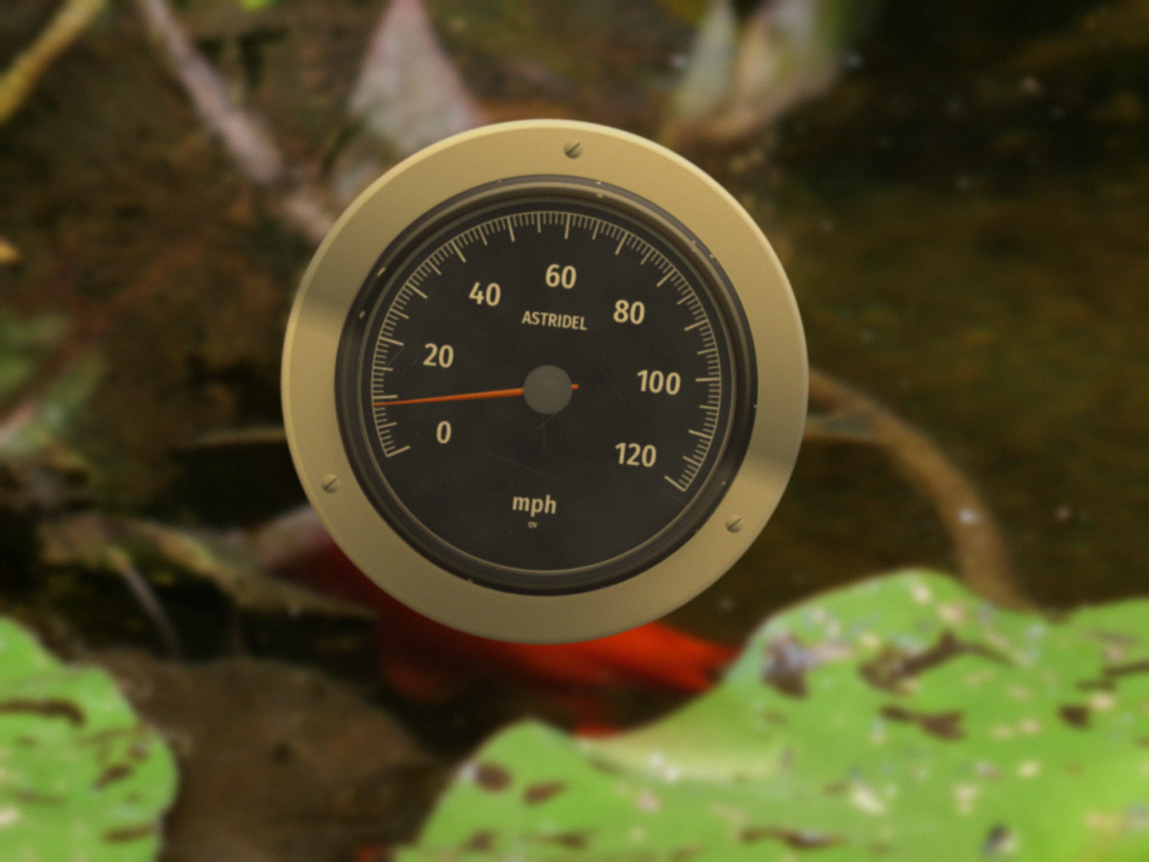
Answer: 9
